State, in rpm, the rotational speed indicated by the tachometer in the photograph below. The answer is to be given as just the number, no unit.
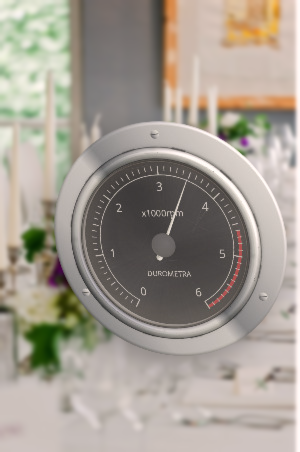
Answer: 3500
